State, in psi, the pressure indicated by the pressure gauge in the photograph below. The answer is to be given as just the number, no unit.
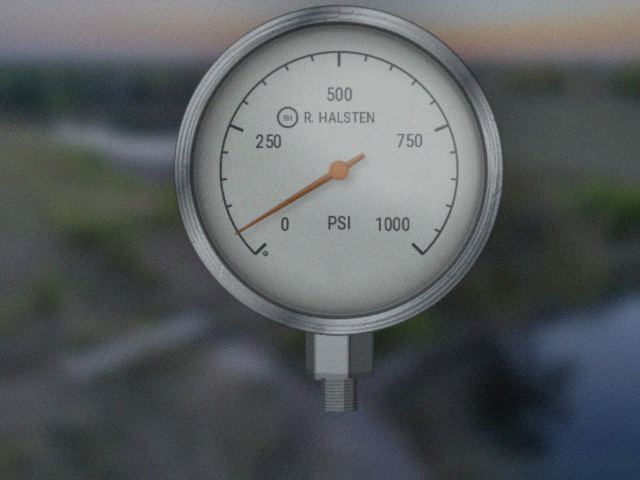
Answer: 50
